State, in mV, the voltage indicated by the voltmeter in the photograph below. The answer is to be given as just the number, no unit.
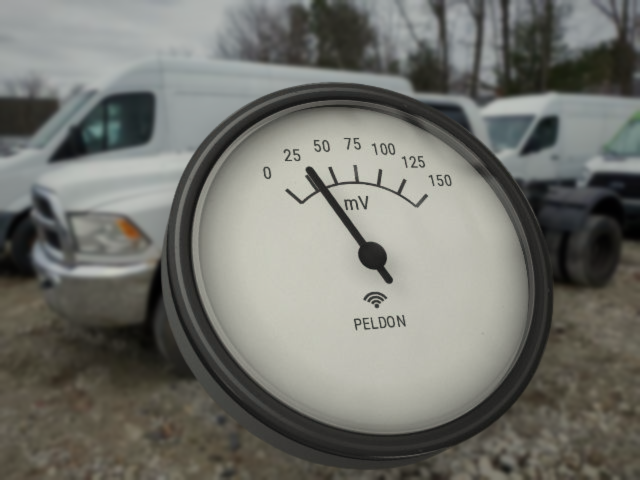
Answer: 25
